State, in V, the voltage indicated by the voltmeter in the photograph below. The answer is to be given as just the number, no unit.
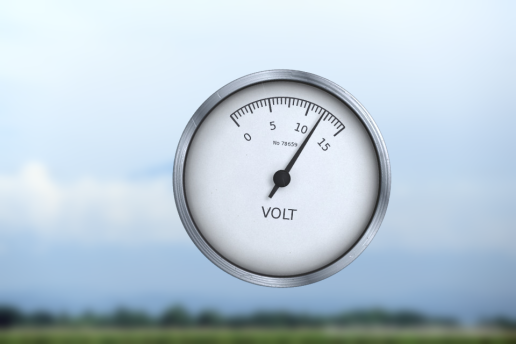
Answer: 12
